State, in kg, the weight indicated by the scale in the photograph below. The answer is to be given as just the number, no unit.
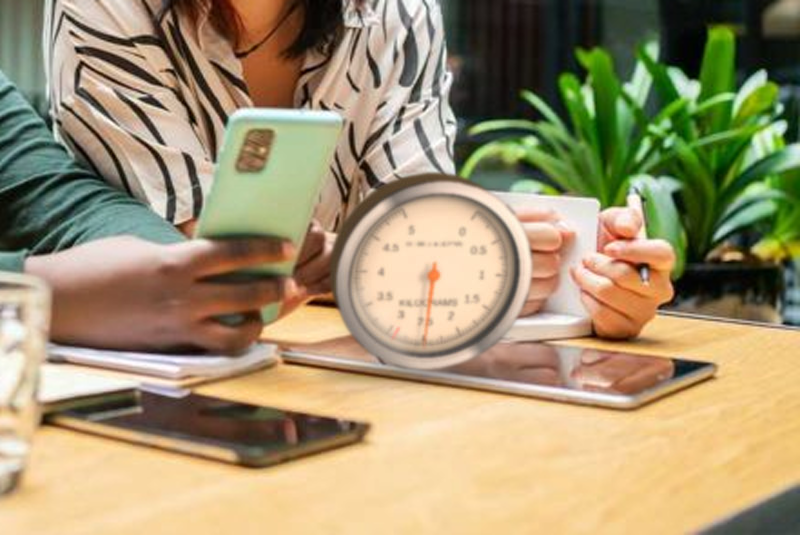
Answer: 2.5
